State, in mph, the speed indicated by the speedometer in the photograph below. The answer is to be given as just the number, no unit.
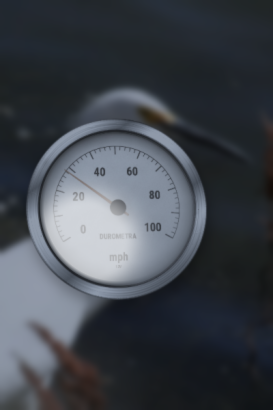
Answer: 28
